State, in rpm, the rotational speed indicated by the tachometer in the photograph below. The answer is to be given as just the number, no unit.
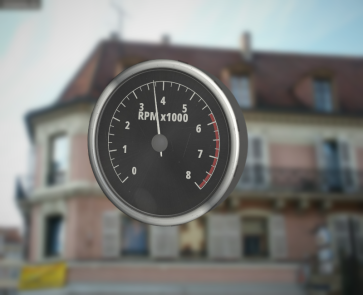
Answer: 3750
